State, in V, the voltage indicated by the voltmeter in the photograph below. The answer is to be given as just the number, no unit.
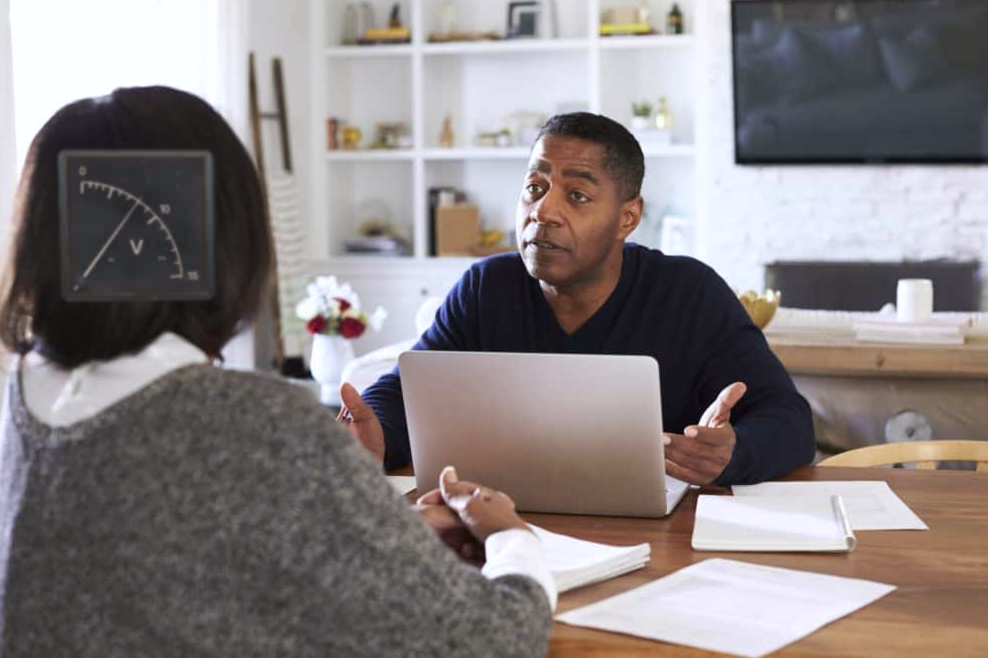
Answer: 8
